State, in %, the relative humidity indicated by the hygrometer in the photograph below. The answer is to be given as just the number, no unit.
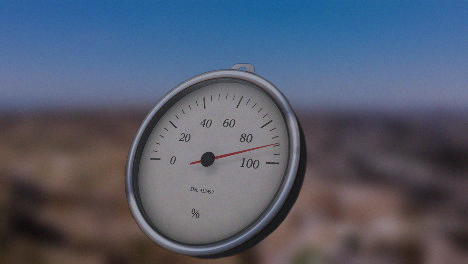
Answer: 92
